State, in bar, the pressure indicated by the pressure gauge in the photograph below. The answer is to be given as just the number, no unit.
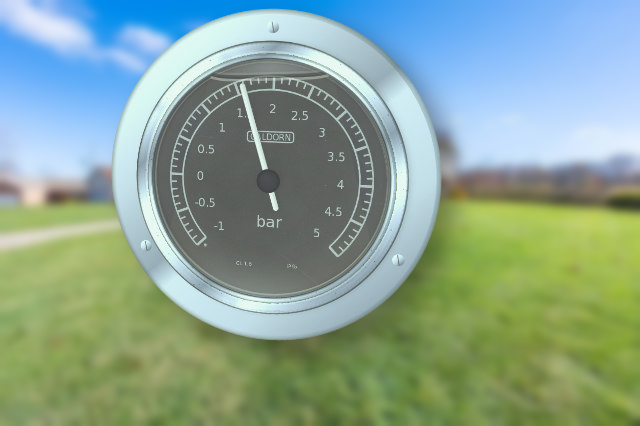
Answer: 1.6
